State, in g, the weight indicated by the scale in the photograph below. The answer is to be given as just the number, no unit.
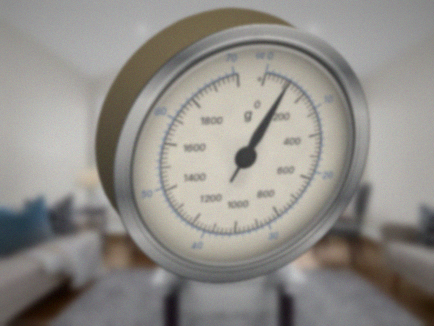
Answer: 100
